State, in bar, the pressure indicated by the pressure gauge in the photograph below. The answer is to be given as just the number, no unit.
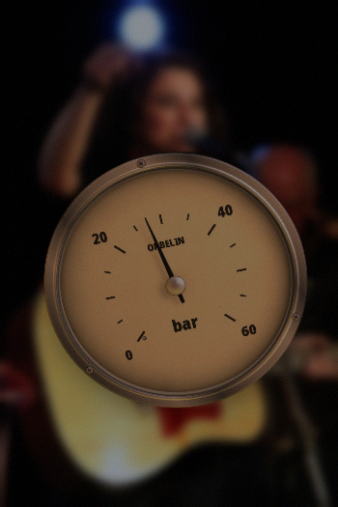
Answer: 27.5
